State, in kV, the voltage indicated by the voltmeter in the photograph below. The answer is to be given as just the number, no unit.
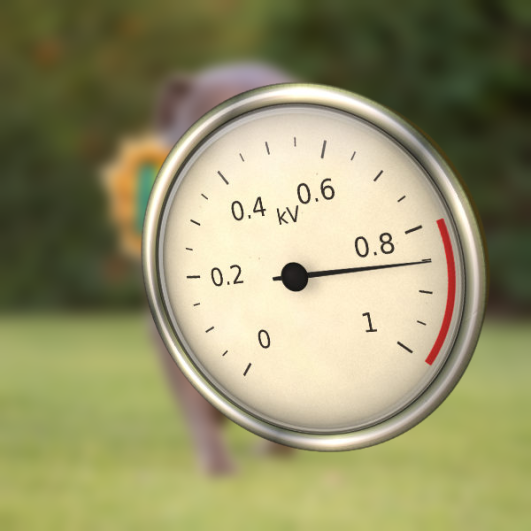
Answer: 0.85
